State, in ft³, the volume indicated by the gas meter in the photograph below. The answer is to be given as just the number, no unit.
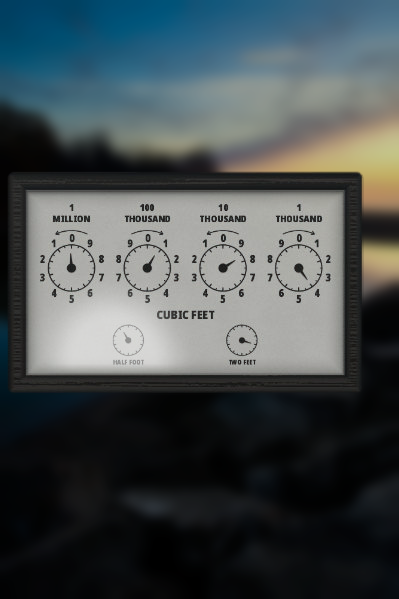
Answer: 8400
